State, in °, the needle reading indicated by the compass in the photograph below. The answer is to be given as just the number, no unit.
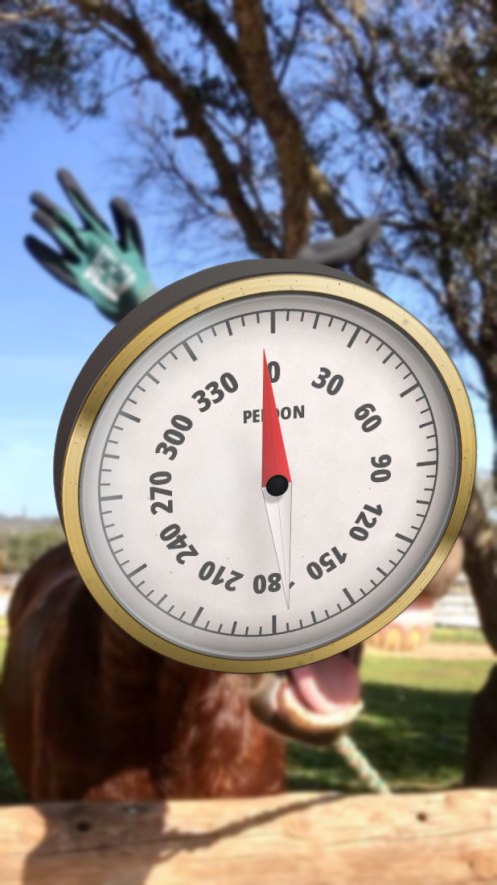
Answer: 355
